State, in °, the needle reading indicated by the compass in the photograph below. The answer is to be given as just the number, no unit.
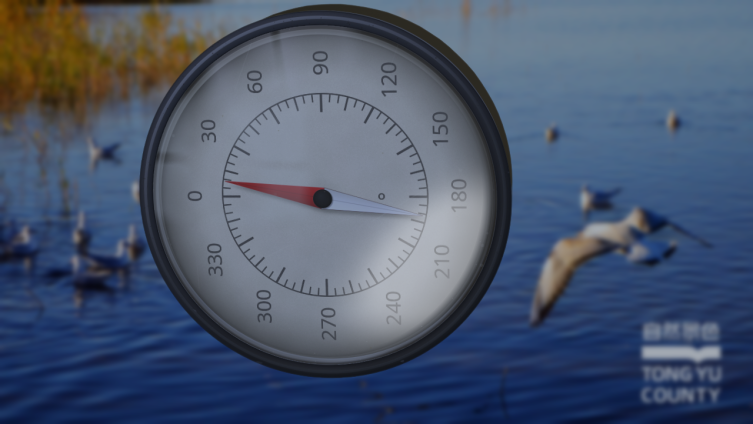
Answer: 10
